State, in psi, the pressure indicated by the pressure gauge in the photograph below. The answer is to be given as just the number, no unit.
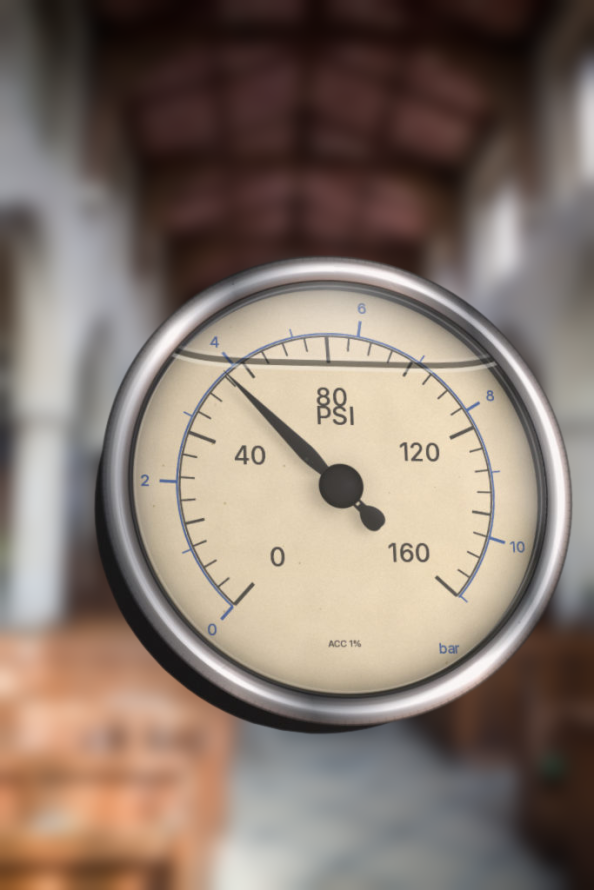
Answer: 55
